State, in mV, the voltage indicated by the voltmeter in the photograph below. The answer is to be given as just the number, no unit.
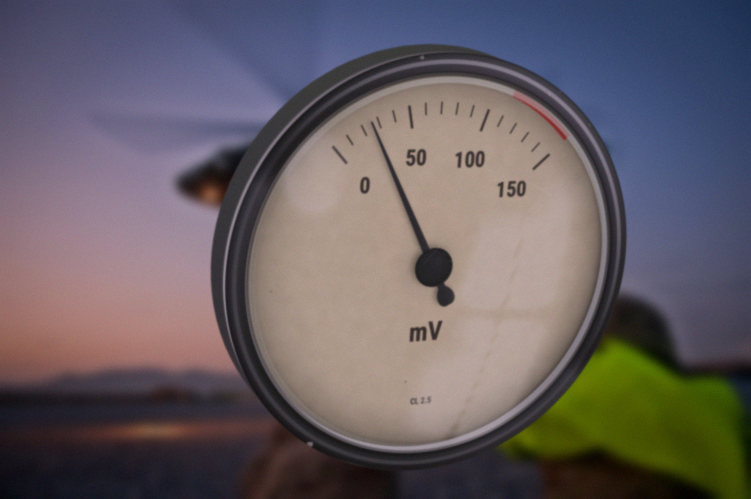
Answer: 25
